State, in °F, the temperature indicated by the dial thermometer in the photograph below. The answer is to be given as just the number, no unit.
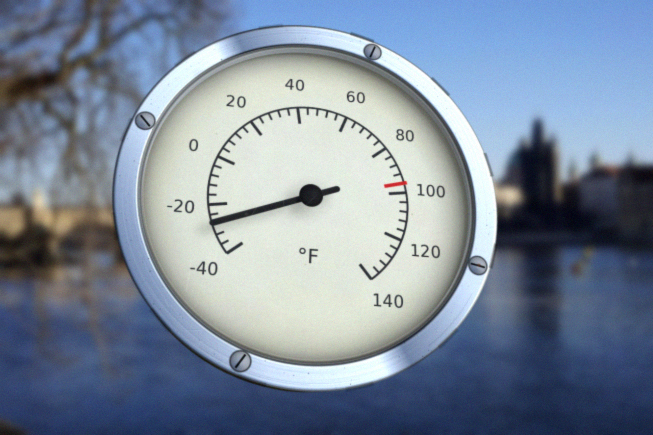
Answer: -28
